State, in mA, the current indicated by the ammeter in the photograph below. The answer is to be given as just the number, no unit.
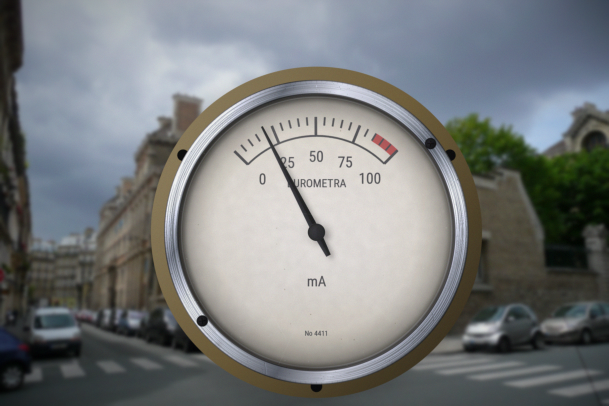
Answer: 20
